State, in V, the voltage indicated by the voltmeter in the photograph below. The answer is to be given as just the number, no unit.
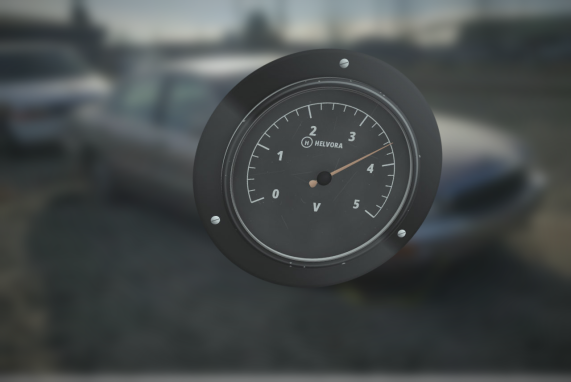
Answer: 3.6
